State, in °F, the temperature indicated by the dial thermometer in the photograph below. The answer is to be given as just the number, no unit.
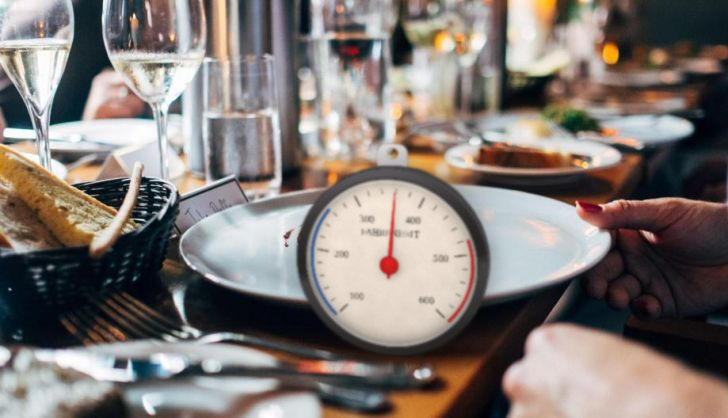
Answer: 360
